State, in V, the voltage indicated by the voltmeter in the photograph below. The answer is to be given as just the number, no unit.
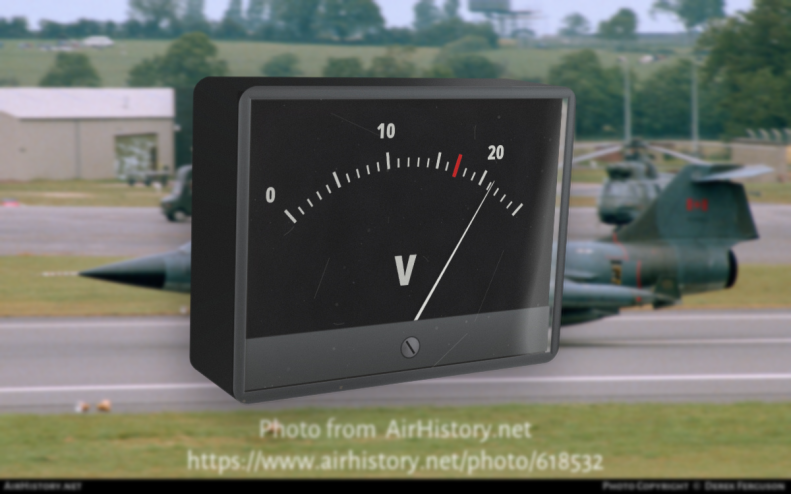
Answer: 21
